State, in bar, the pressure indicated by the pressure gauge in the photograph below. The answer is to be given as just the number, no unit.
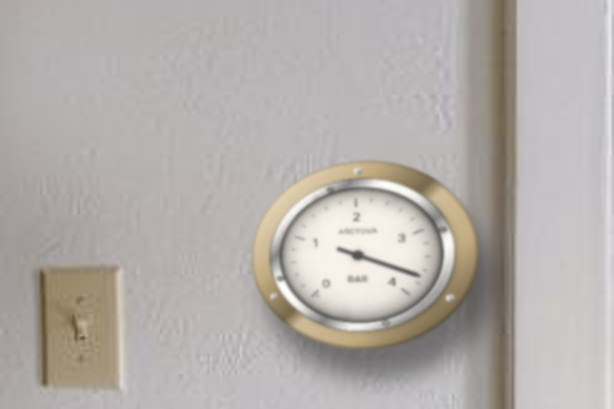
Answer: 3.7
